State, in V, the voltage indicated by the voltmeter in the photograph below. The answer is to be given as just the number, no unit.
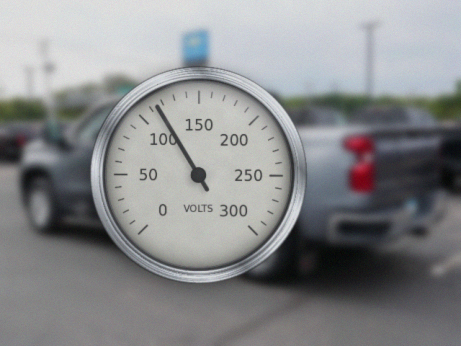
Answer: 115
